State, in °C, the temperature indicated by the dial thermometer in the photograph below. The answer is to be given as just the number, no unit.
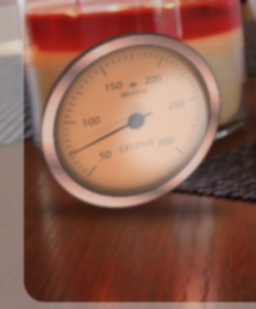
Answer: 75
